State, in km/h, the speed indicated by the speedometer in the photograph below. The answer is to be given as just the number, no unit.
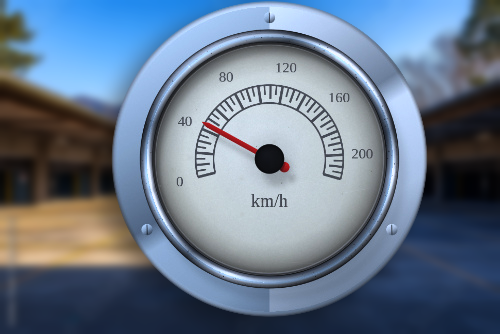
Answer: 45
